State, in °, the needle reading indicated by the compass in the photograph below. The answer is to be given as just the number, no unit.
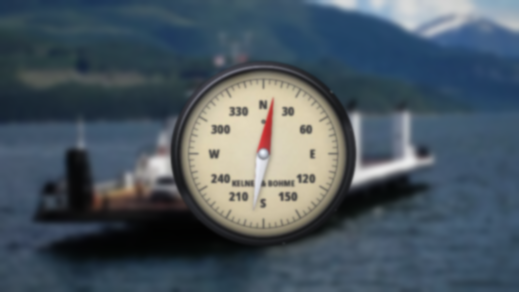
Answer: 10
